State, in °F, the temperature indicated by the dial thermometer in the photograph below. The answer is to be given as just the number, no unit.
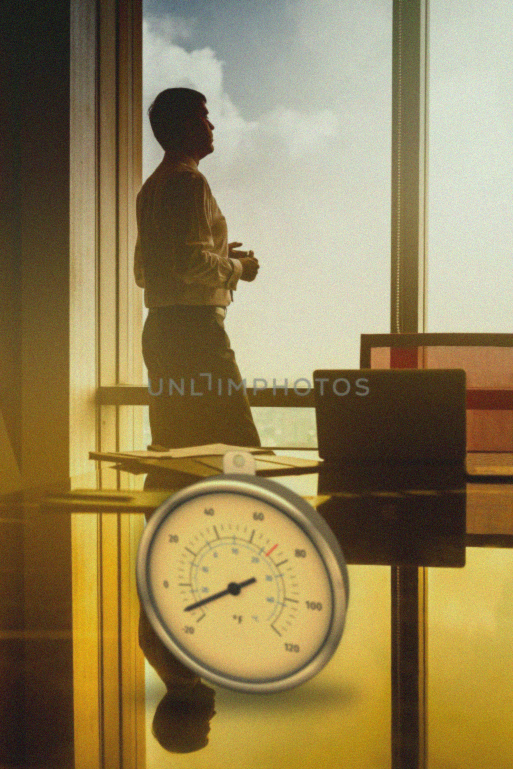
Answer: -12
